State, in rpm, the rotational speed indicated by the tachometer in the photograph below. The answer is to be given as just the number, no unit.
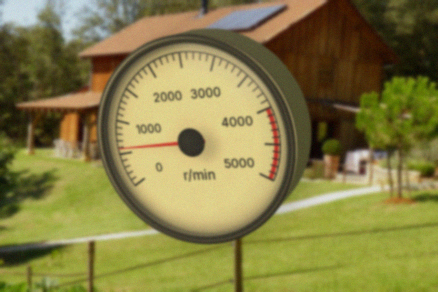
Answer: 600
